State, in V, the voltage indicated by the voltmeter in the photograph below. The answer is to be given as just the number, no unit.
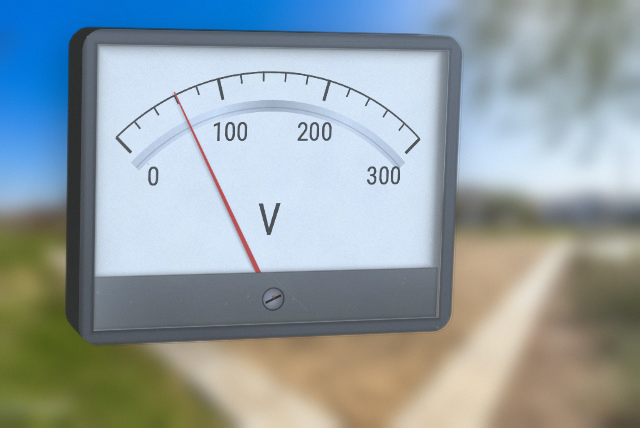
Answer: 60
